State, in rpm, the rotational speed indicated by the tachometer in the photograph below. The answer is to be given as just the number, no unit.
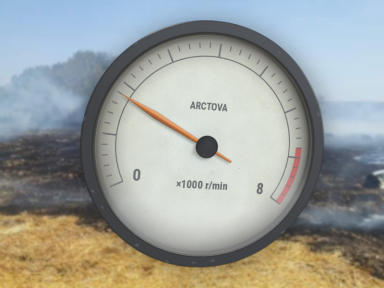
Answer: 1800
